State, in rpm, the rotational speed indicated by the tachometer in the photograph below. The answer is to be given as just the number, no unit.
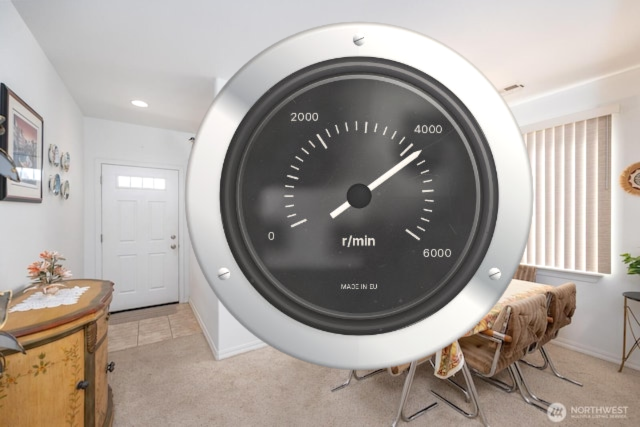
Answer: 4200
